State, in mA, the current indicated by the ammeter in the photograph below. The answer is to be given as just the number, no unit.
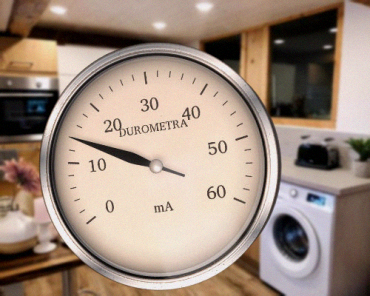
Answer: 14
